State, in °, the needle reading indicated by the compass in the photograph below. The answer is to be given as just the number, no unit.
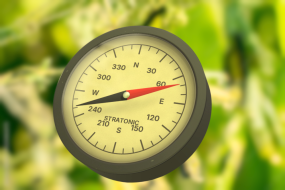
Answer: 70
